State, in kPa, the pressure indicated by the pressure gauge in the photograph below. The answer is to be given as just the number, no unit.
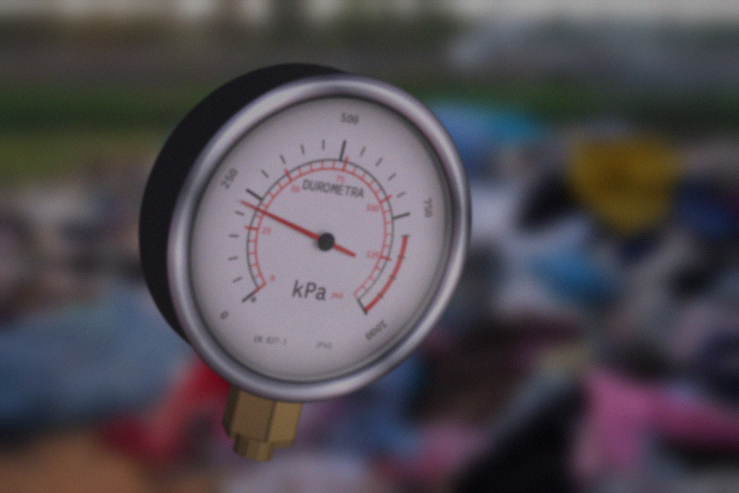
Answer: 225
